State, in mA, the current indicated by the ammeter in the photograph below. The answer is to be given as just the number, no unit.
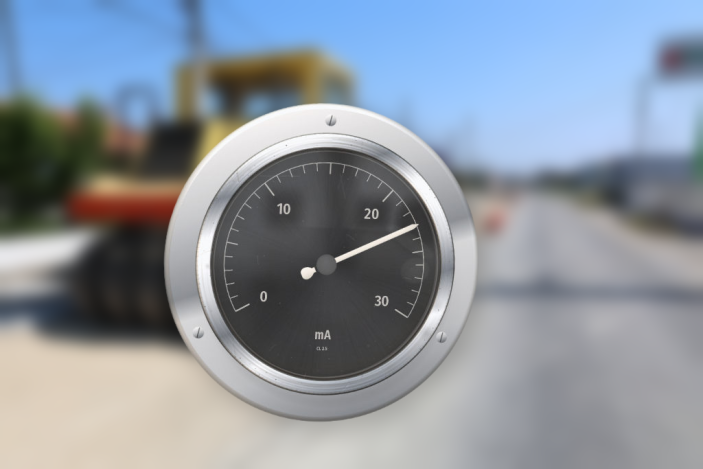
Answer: 23
